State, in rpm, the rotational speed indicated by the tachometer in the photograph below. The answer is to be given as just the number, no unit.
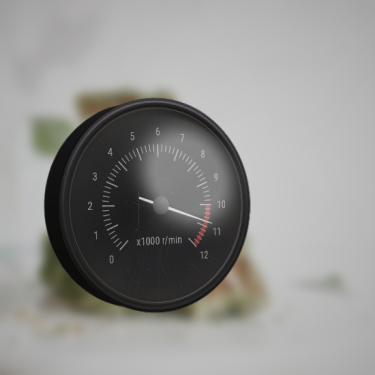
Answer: 10800
